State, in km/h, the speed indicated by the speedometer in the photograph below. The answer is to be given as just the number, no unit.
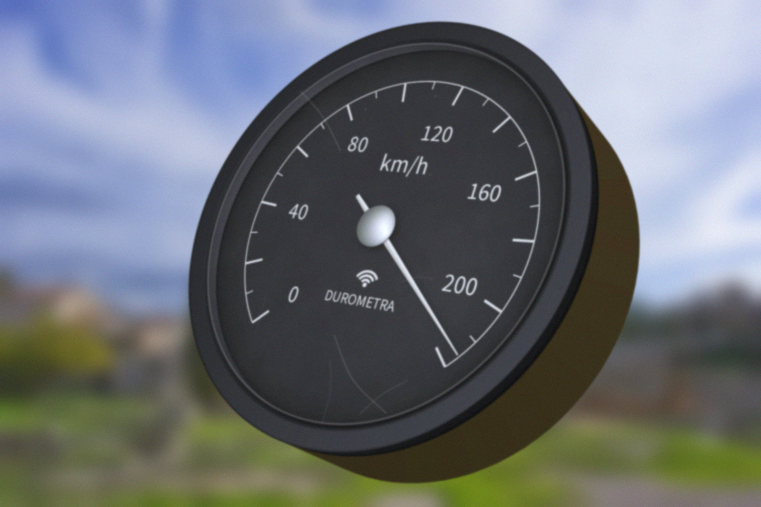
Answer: 215
